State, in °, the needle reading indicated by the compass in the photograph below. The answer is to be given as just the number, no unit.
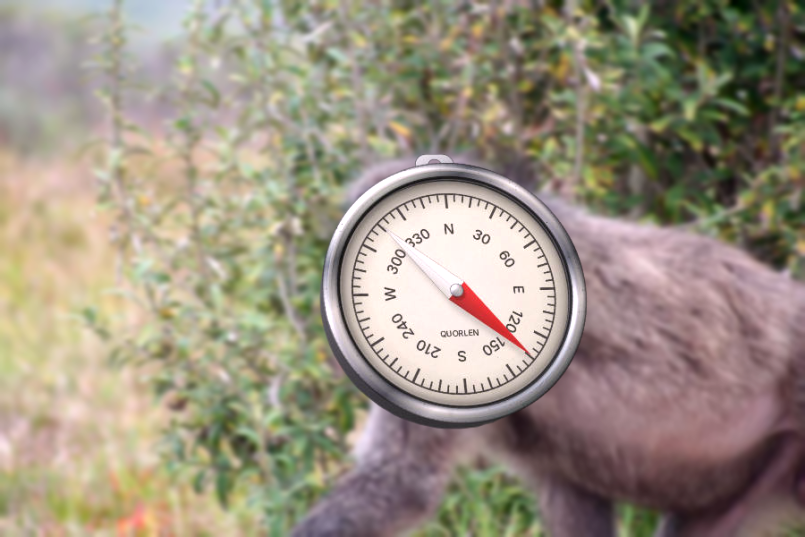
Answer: 135
